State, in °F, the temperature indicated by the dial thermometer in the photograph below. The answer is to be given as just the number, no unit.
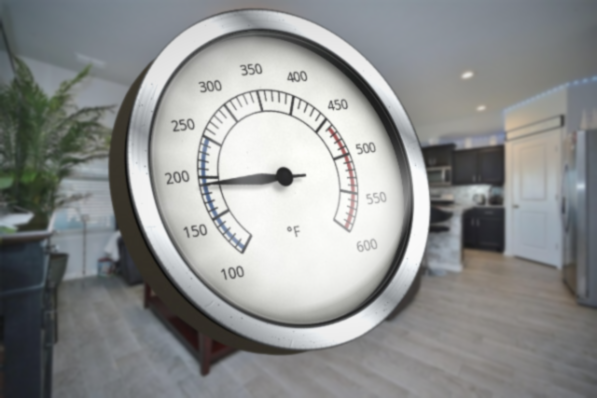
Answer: 190
